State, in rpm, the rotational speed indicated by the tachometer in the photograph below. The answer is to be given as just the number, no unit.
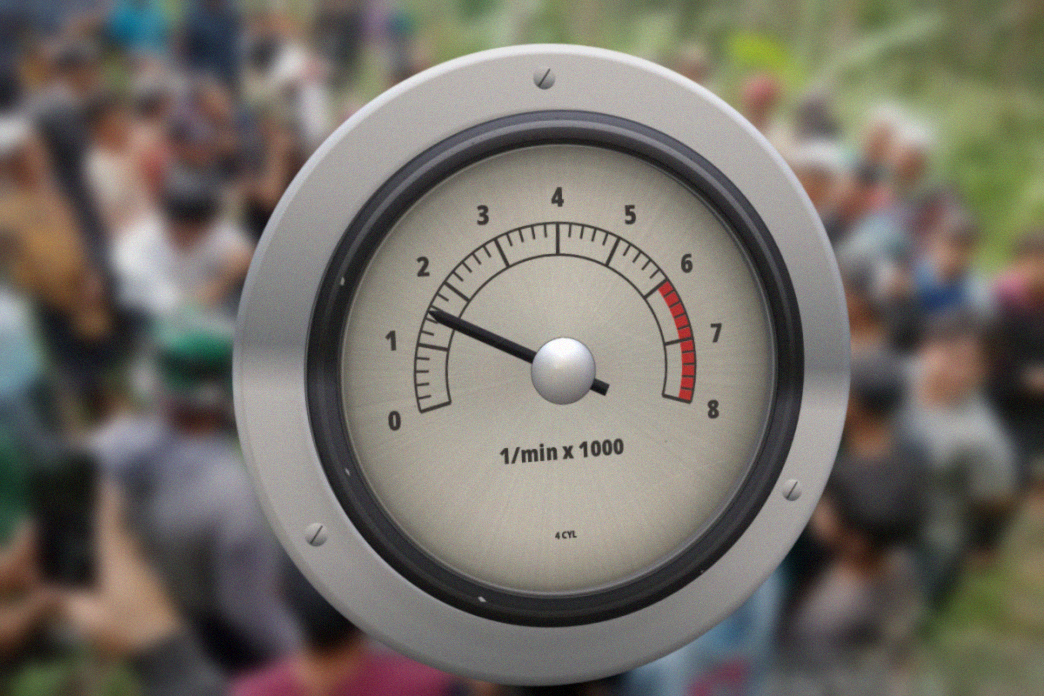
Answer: 1500
